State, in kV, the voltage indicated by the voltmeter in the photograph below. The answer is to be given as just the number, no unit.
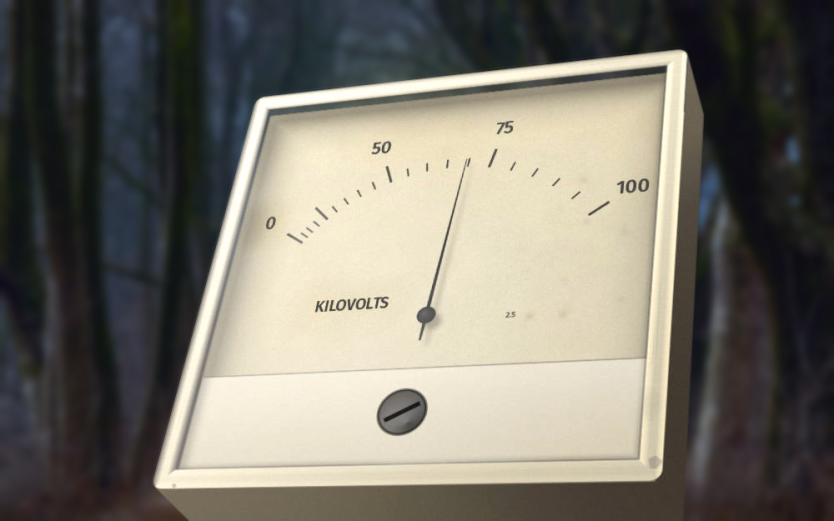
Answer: 70
